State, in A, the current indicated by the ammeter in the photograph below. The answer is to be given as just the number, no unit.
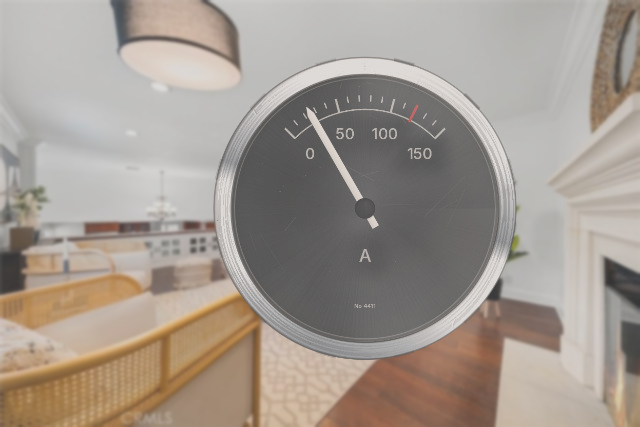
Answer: 25
